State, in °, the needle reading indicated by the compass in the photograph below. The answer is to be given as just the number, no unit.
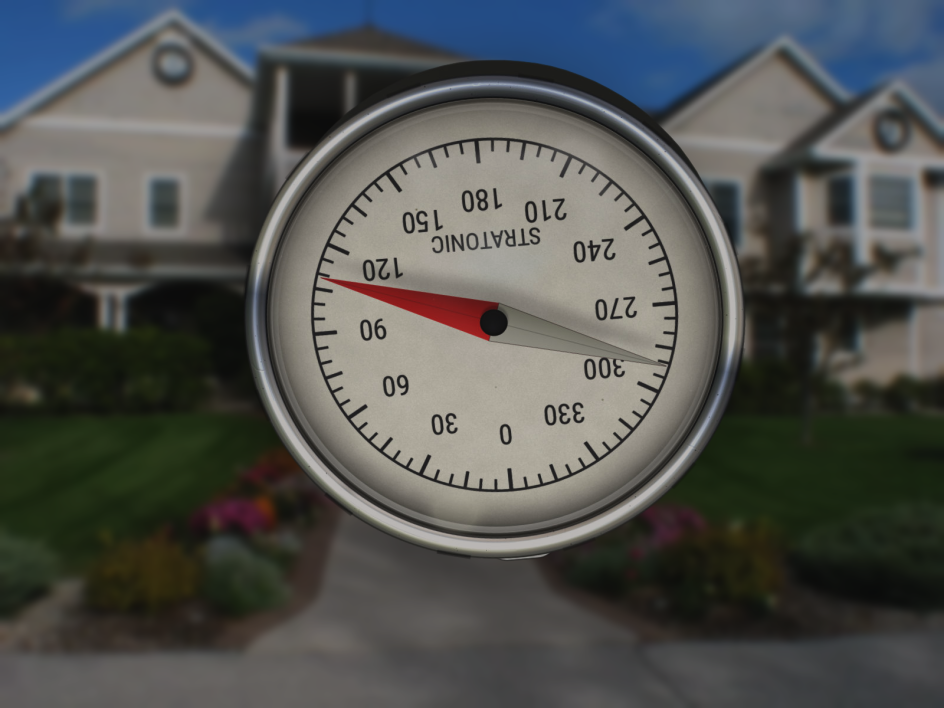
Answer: 110
